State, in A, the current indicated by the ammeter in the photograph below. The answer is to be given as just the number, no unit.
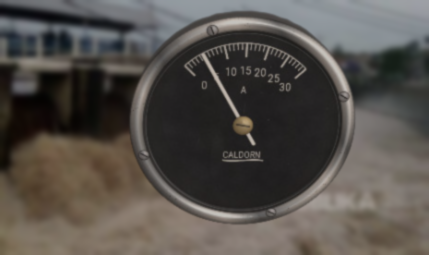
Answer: 5
